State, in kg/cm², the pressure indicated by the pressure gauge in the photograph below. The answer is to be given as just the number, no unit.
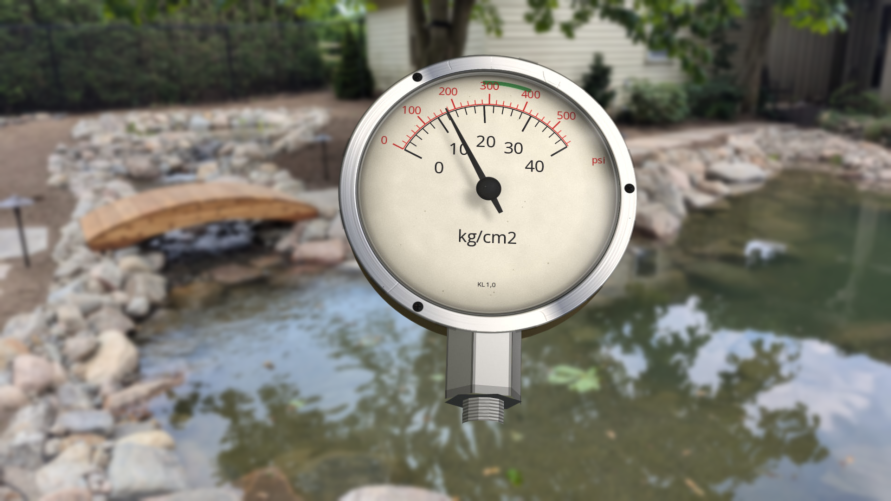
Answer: 12
